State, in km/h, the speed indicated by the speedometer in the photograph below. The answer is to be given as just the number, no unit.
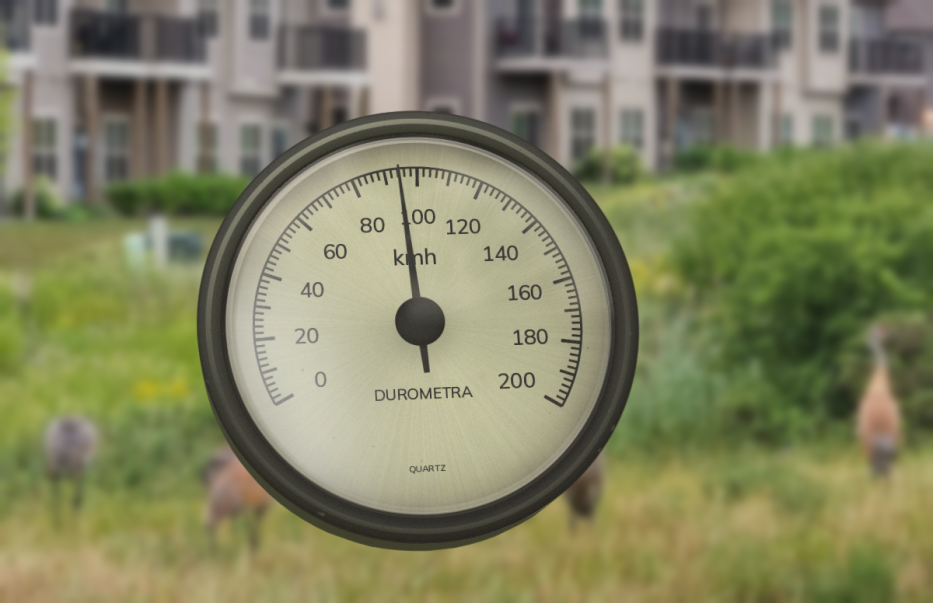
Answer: 94
